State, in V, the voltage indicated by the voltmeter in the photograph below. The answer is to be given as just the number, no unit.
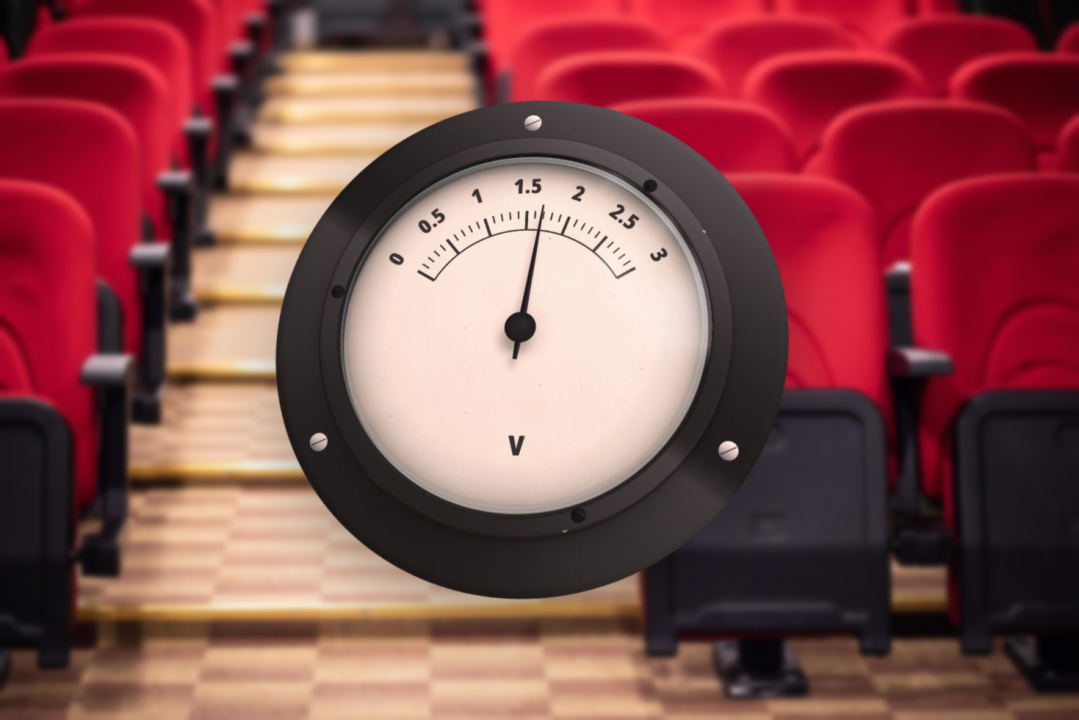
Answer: 1.7
